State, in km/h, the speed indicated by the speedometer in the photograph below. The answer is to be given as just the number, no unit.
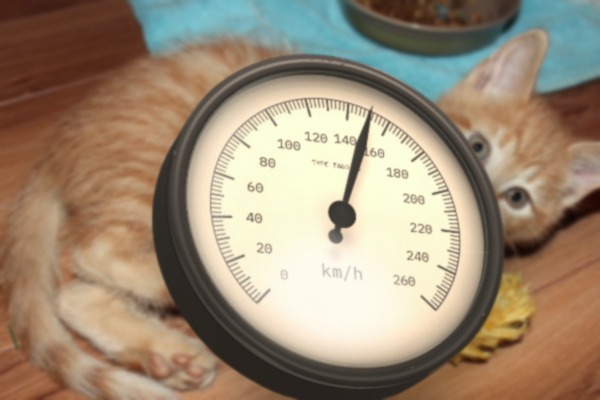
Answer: 150
